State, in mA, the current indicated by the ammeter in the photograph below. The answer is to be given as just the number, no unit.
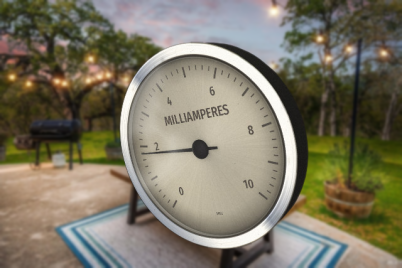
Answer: 1.8
